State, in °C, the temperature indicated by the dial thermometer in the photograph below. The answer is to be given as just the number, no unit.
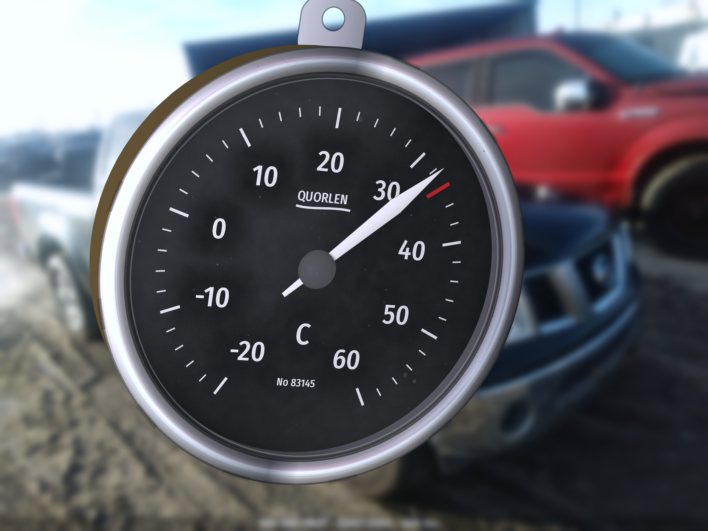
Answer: 32
